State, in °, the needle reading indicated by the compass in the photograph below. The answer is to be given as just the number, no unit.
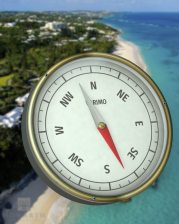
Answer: 160
